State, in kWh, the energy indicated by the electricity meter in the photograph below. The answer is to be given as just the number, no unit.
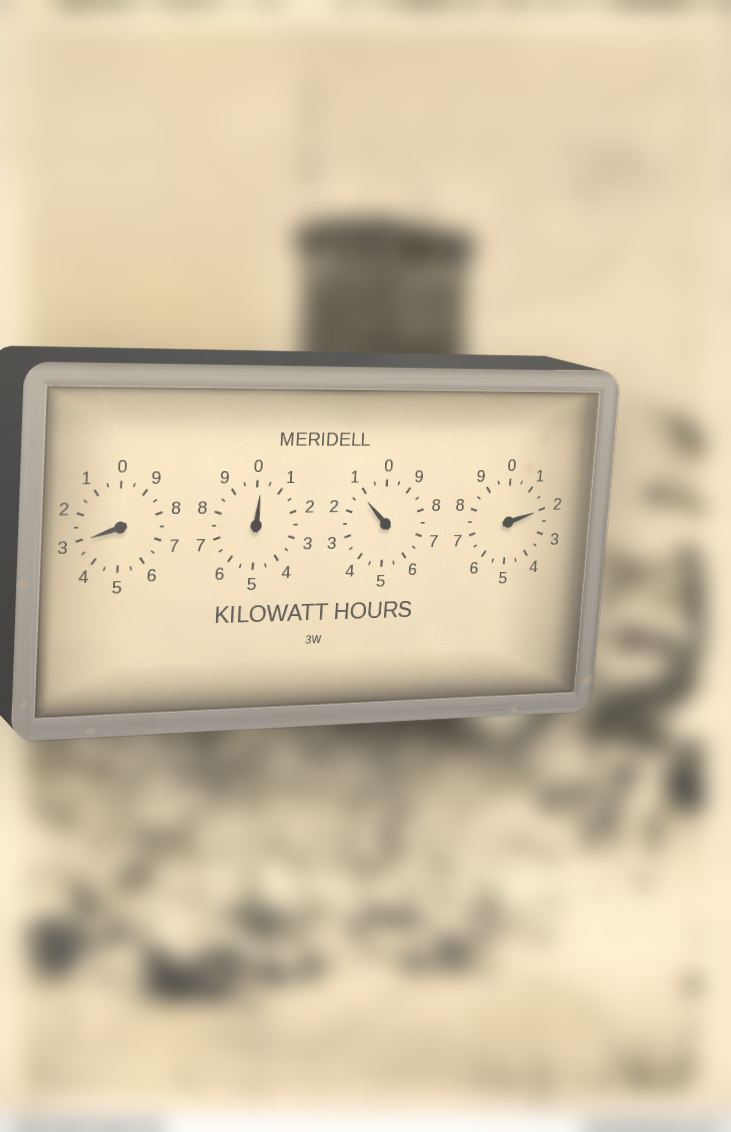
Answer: 3012
